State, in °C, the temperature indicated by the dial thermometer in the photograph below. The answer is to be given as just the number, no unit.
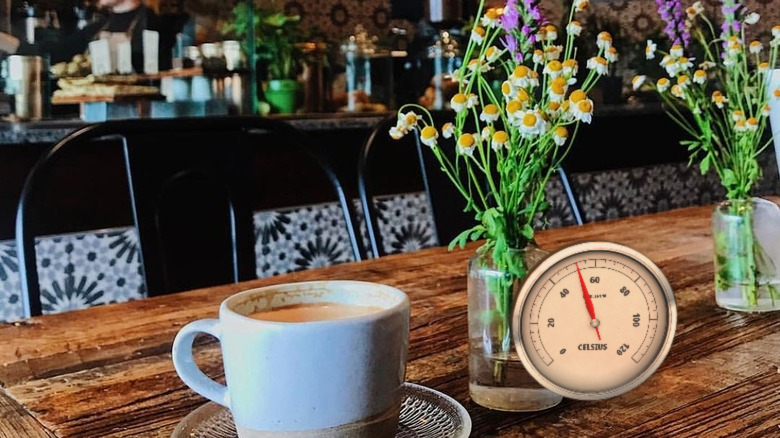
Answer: 52
